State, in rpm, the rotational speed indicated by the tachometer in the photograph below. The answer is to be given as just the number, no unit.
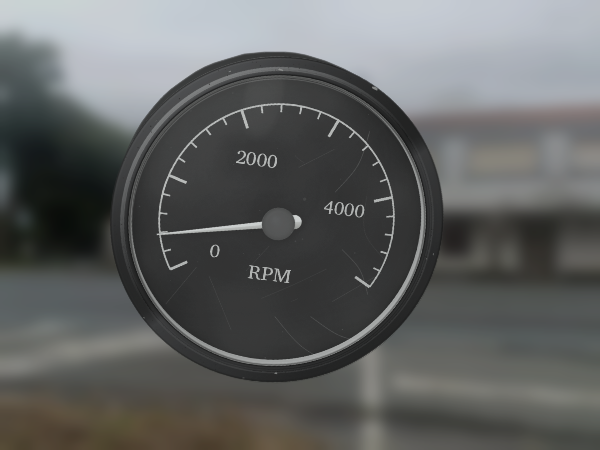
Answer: 400
